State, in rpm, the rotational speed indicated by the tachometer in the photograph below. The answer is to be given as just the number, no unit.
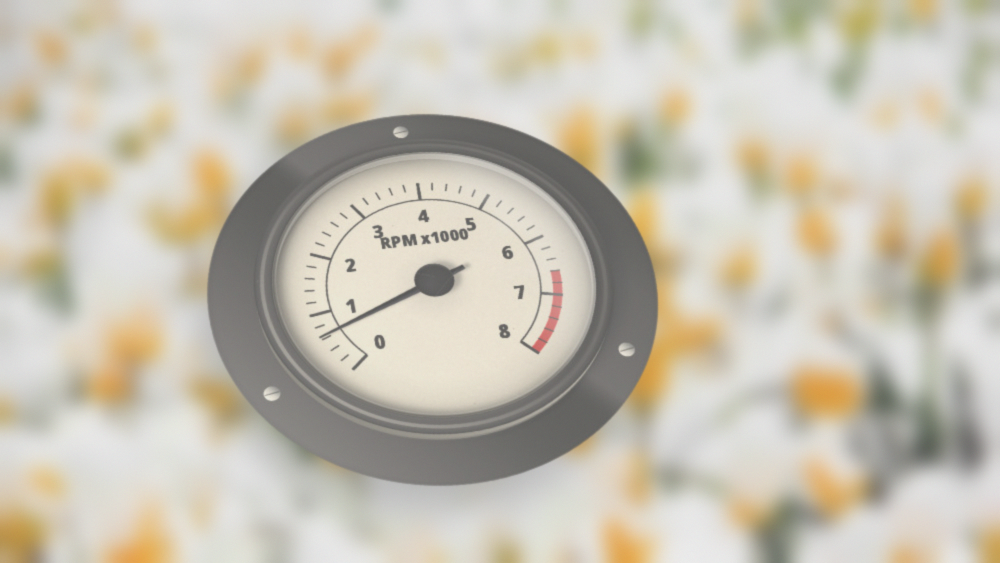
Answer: 600
